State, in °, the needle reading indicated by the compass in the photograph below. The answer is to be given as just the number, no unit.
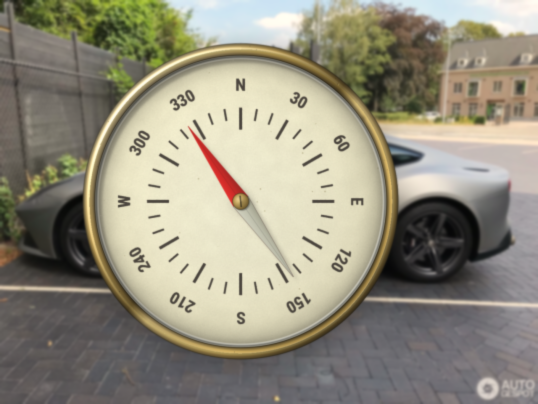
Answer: 325
